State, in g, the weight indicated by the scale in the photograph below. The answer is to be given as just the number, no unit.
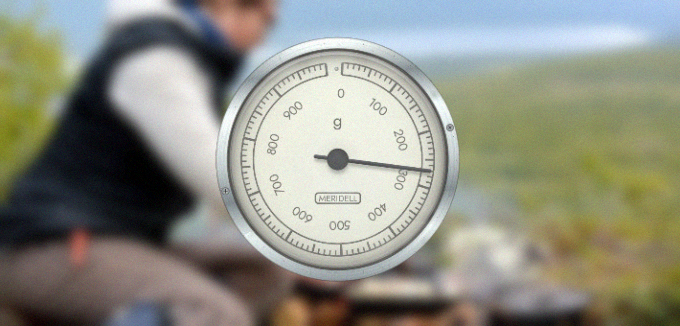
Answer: 270
